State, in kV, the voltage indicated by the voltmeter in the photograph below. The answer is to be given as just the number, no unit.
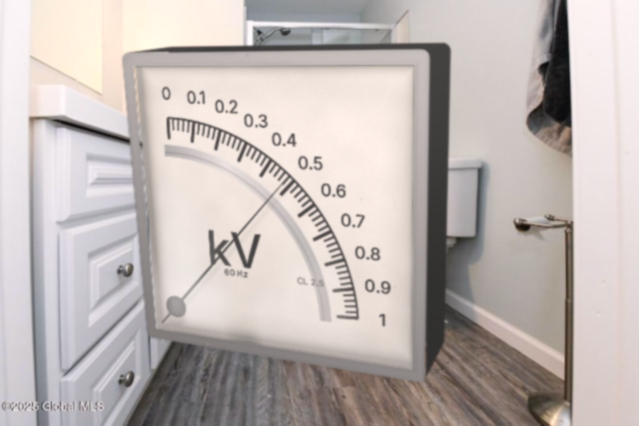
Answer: 0.48
